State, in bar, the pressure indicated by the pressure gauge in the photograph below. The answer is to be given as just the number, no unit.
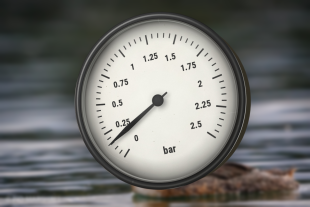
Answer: 0.15
